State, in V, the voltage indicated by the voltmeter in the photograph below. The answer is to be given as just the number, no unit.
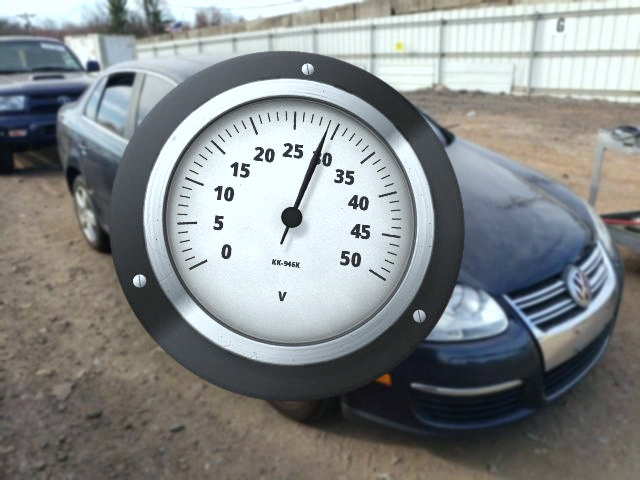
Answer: 29
